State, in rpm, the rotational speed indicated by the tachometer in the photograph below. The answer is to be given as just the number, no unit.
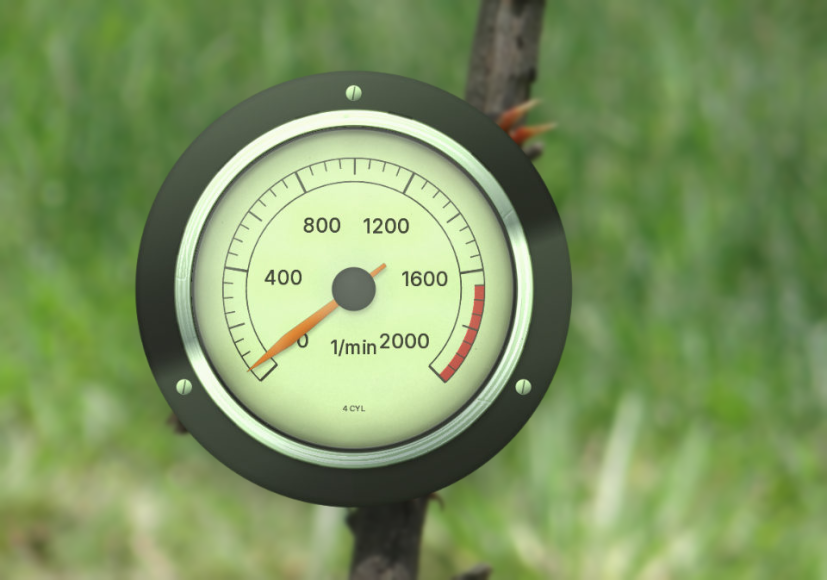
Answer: 50
